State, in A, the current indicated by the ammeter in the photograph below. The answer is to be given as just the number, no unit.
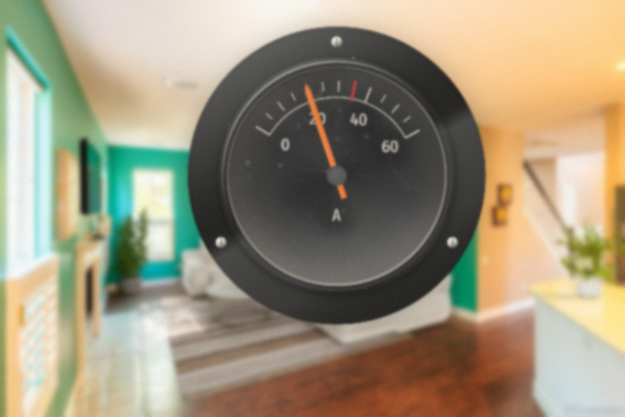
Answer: 20
